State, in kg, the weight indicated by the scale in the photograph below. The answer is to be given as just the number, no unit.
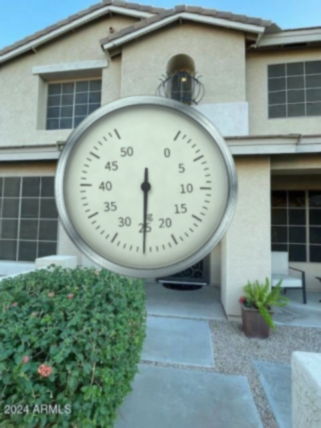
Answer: 25
